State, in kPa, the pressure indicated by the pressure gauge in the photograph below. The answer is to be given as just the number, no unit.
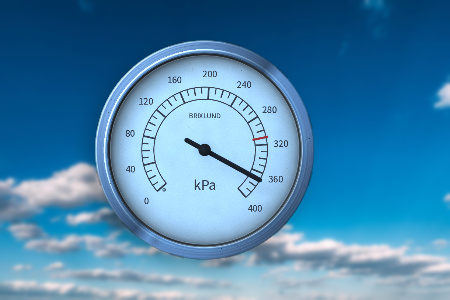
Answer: 370
